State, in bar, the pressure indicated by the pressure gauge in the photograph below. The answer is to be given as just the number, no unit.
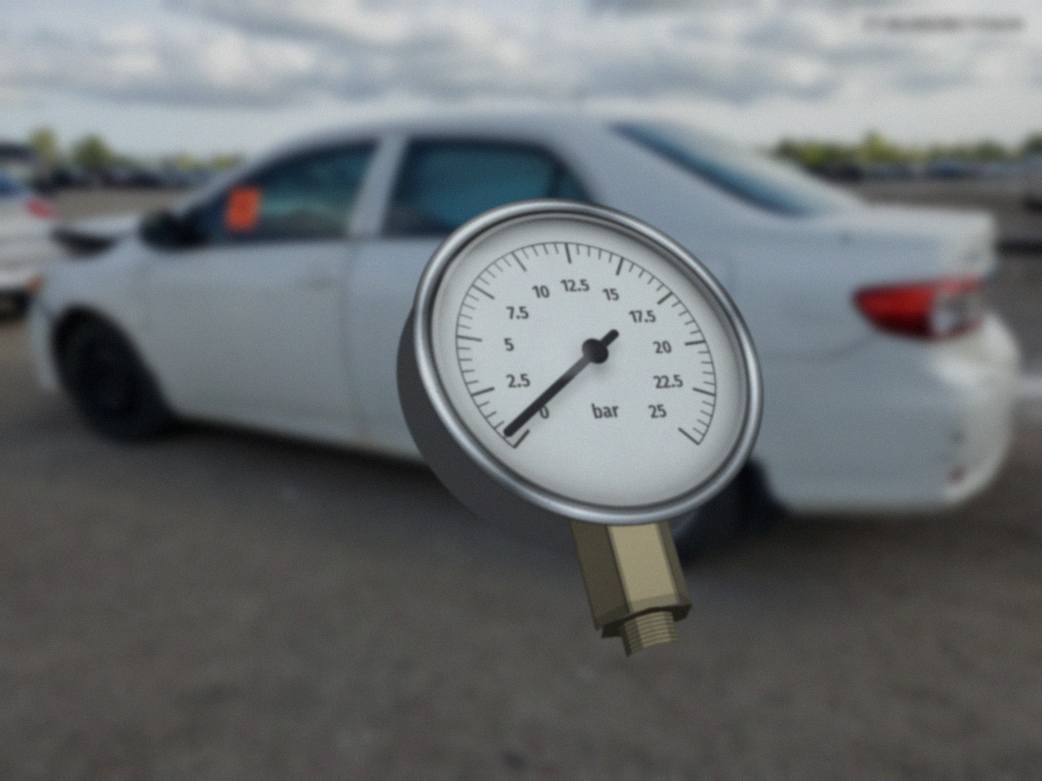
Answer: 0.5
